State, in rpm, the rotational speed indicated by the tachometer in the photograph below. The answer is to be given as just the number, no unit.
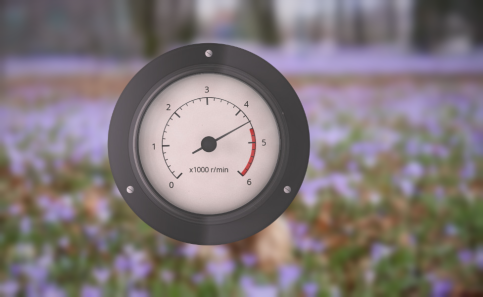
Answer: 4400
